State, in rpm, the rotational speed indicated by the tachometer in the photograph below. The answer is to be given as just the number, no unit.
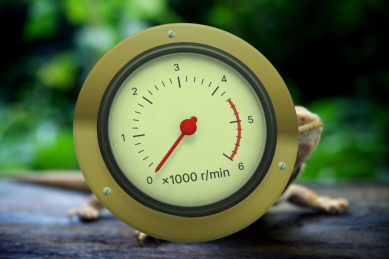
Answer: 0
